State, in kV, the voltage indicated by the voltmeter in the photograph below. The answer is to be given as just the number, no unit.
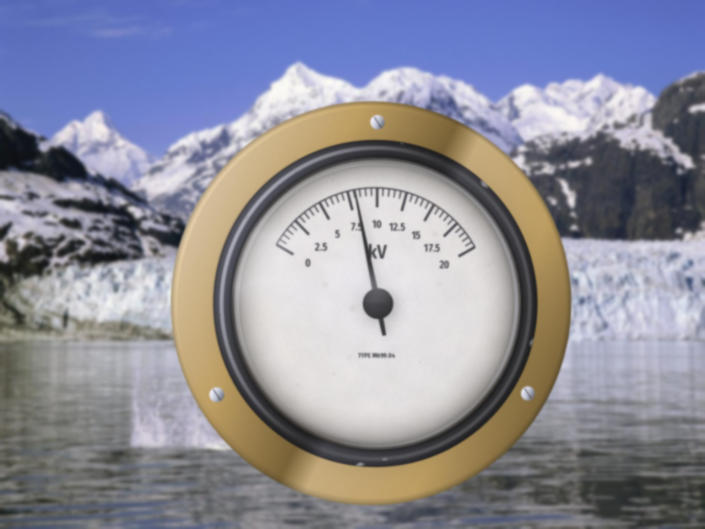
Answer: 8
